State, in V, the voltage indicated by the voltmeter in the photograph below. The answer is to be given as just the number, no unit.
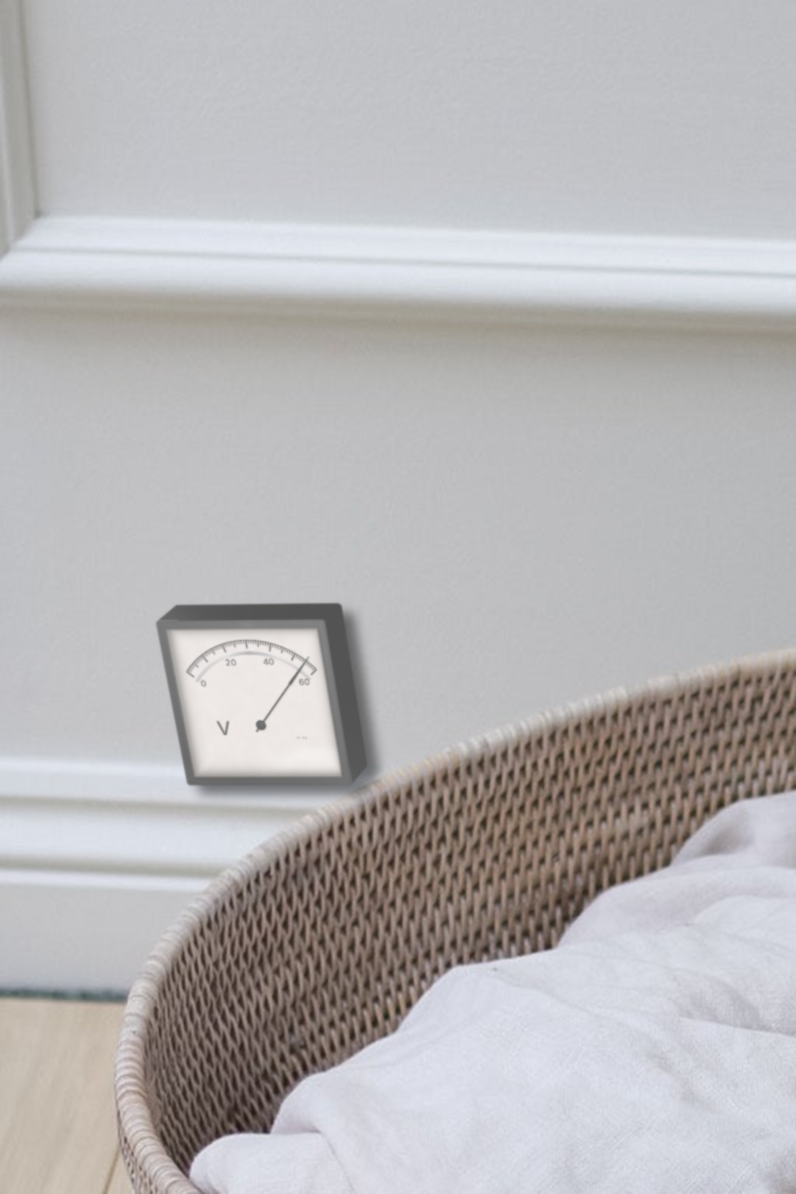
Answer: 55
